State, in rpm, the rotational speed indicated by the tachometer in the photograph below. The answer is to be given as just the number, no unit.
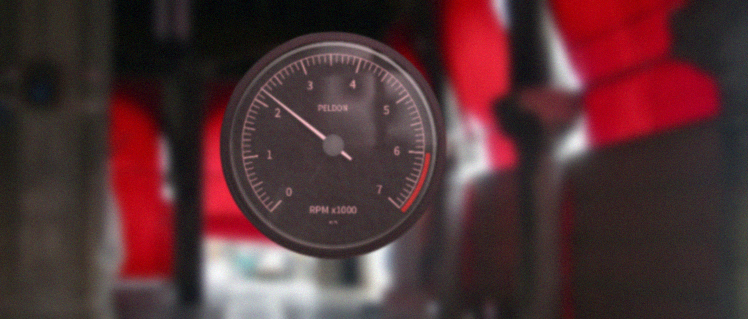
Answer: 2200
